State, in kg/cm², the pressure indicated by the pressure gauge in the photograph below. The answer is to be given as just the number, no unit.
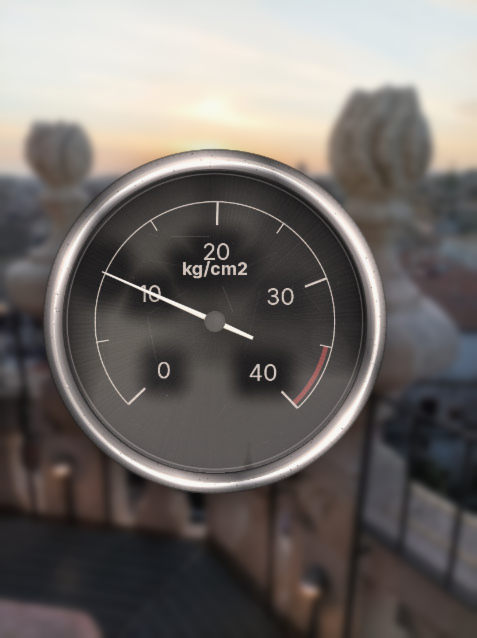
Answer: 10
